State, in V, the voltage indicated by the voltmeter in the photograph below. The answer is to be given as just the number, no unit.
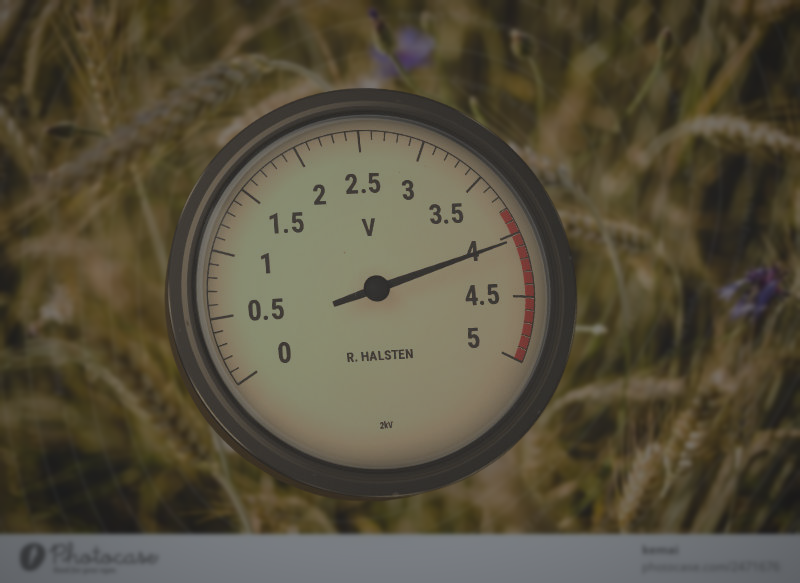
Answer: 4.05
